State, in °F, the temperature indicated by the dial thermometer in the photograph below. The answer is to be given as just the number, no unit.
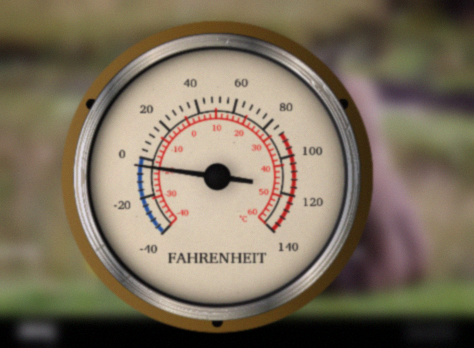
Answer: -4
